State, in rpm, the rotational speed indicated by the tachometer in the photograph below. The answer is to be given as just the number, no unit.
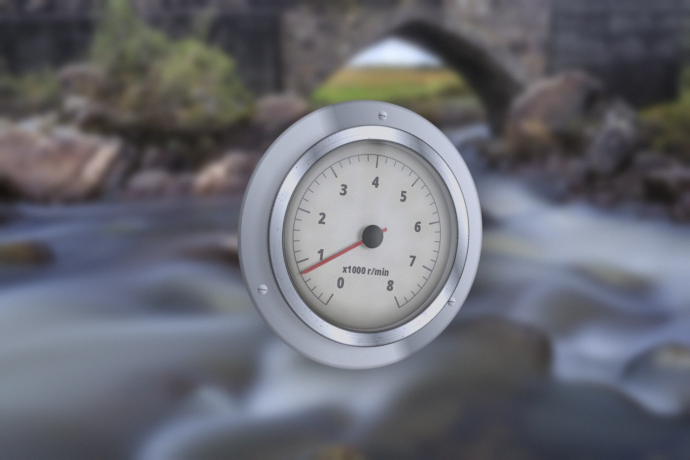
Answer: 800
